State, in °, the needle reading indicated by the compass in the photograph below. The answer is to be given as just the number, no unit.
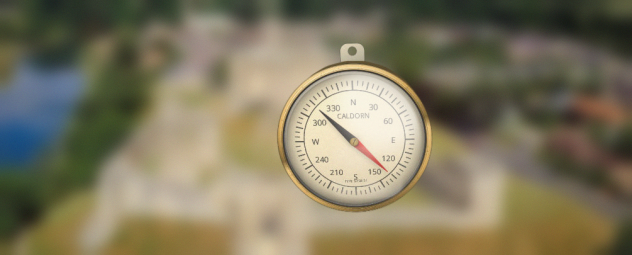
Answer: 135
